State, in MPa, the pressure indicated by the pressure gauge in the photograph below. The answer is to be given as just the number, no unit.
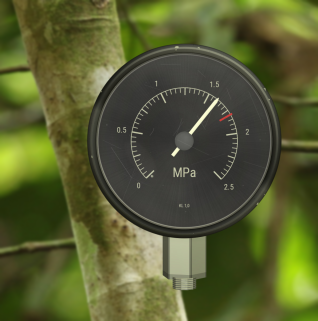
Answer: 1.6
